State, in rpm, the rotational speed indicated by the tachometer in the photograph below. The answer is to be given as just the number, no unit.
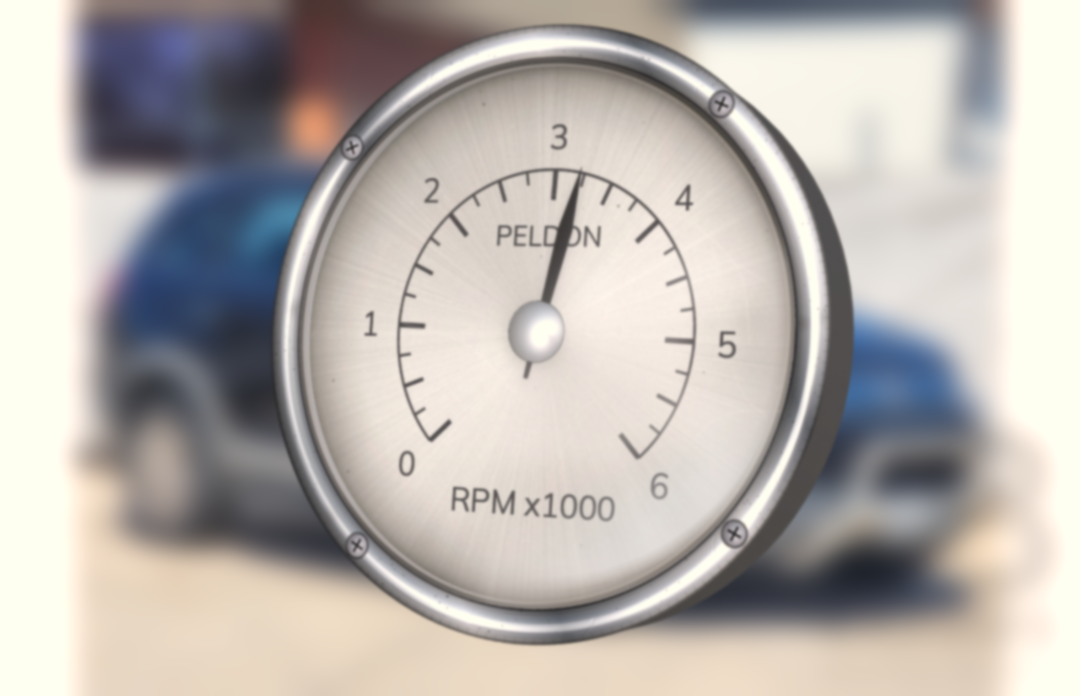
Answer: 3250
